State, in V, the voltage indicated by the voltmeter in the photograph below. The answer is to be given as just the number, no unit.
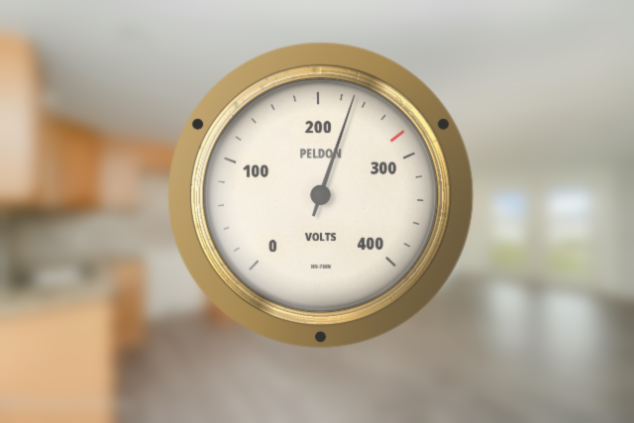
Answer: 230
